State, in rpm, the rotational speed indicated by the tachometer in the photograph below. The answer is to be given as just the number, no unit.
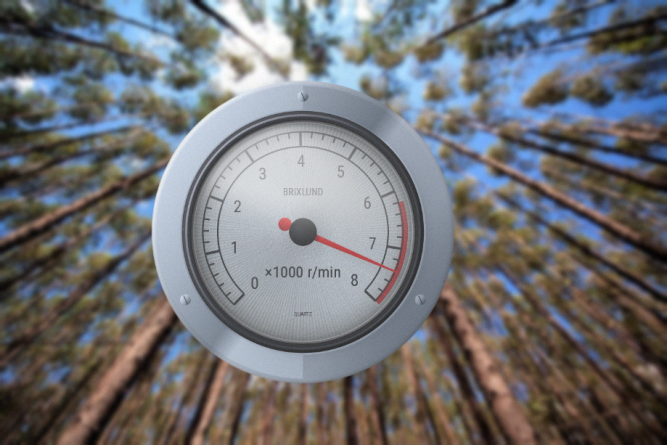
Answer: 7400
